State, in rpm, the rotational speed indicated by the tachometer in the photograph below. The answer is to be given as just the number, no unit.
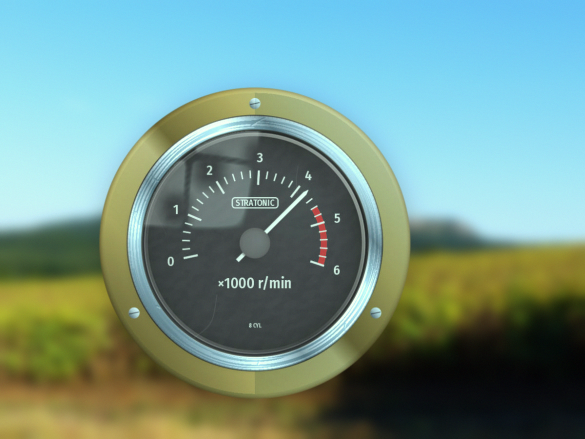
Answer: 4200
